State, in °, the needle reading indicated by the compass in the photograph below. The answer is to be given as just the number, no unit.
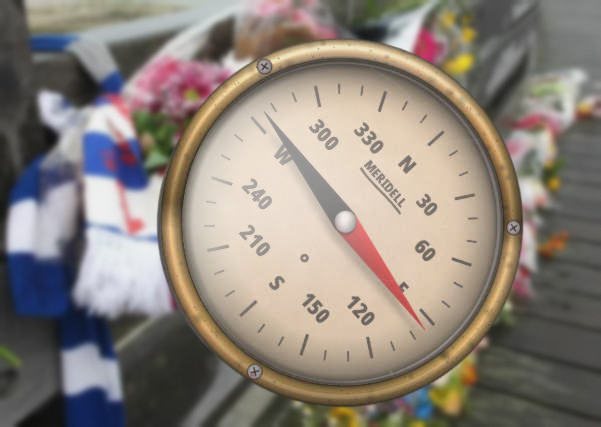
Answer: 95
